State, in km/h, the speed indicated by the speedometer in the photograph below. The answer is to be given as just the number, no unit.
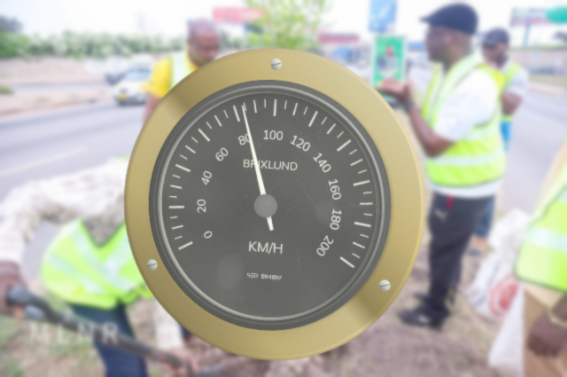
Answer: 85
